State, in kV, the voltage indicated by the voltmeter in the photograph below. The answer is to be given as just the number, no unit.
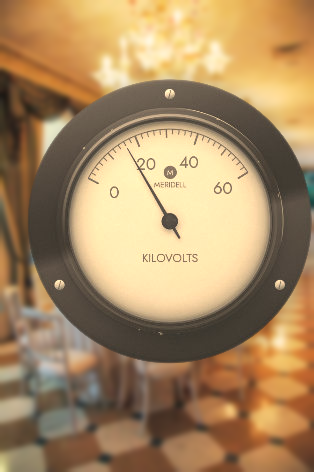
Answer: 16
